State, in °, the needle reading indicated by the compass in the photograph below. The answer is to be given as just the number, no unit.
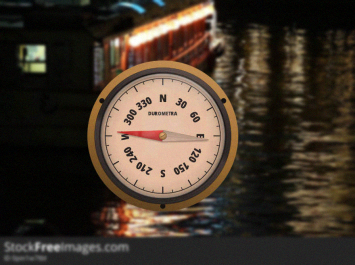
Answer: 275
